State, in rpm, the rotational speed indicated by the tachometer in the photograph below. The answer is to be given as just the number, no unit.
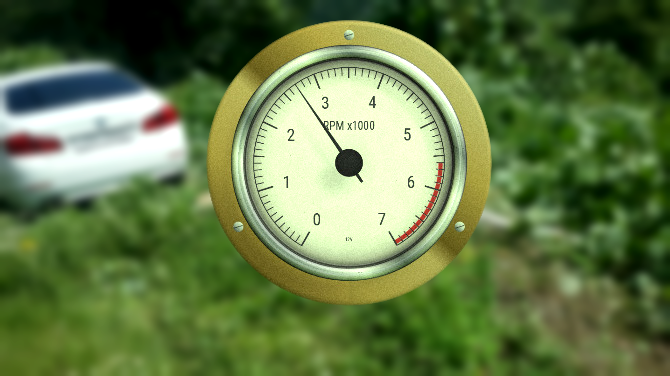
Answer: 2700
